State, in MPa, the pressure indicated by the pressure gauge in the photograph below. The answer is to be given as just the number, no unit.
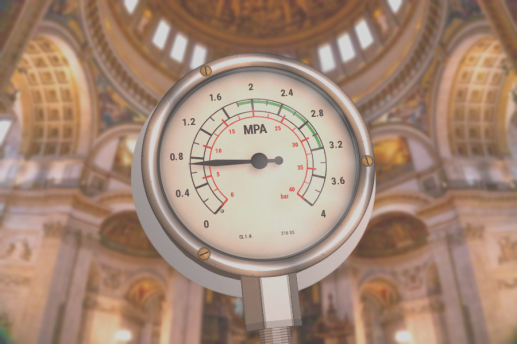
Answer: 0.7
